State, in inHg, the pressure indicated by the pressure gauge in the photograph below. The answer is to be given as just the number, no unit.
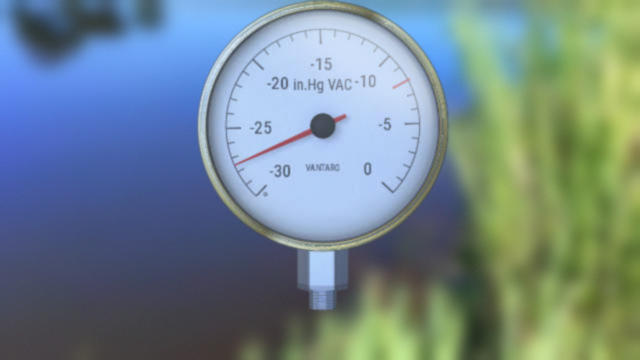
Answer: -27.5
